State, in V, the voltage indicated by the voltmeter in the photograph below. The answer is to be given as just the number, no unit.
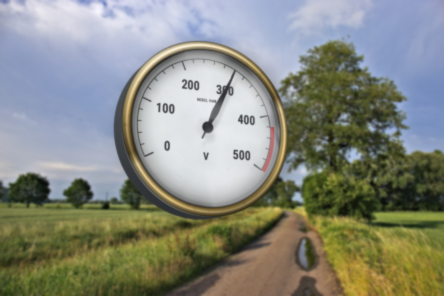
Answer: 300
